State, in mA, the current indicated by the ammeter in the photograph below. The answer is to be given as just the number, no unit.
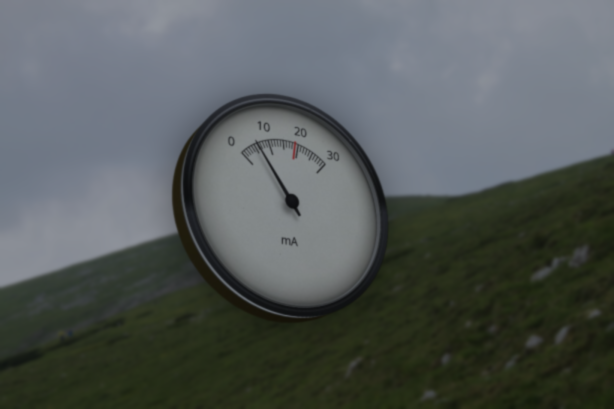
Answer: 5
